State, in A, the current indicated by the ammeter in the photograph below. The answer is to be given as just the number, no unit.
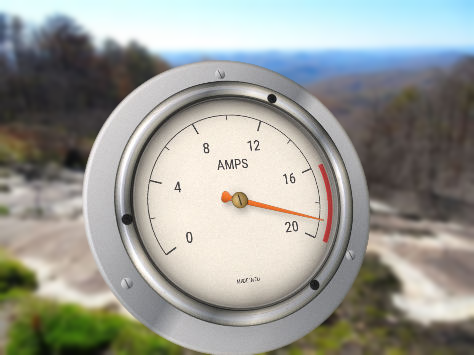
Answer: 19
